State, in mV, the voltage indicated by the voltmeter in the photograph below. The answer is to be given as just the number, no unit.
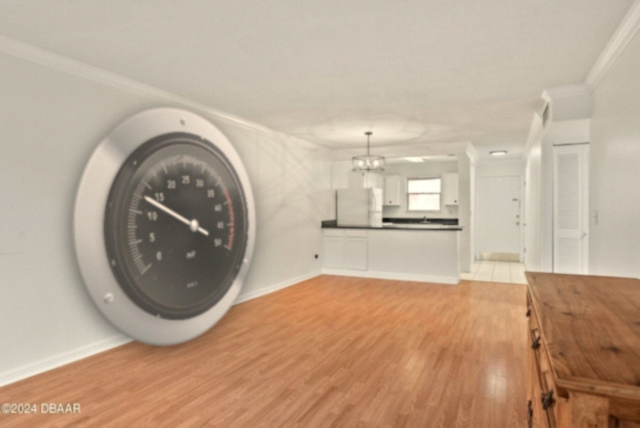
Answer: 12.5
